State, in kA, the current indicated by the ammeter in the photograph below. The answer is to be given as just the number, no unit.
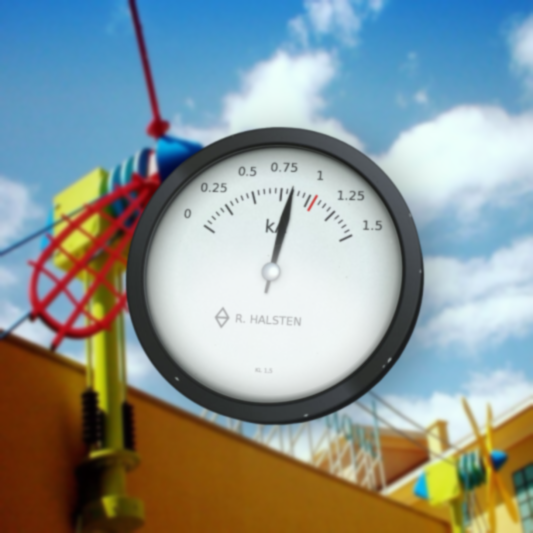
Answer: 0.85
